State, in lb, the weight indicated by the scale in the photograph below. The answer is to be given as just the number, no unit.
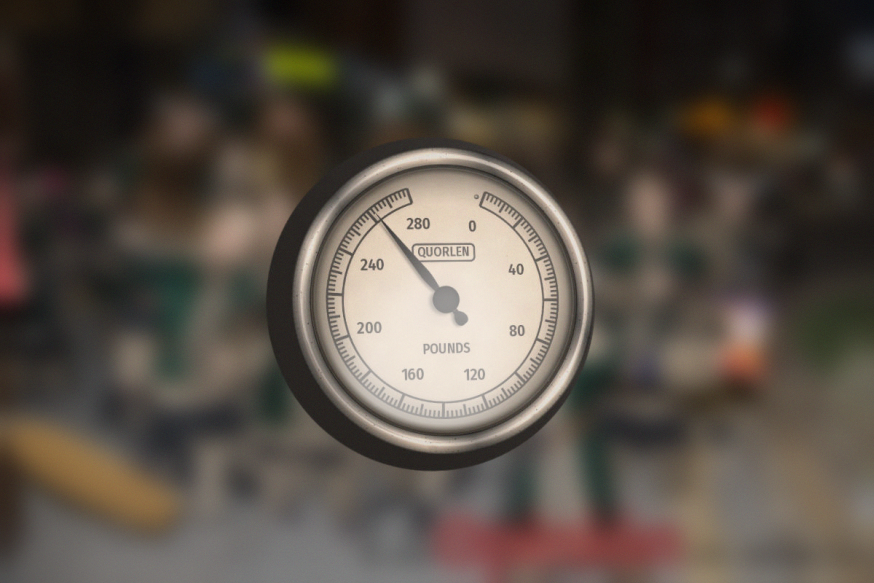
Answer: 262
